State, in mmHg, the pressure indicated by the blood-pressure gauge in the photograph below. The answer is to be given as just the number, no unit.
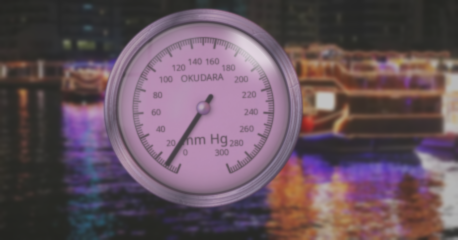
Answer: 10
